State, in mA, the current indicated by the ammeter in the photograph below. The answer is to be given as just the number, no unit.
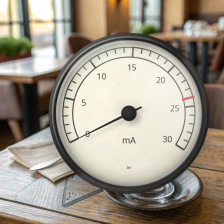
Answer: 0
